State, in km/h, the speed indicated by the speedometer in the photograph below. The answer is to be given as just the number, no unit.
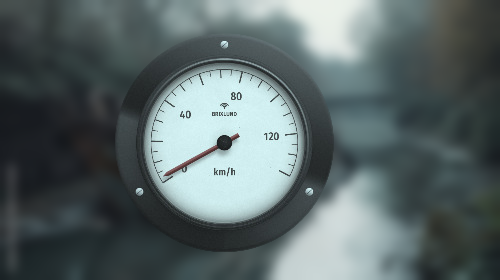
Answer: 2.5
